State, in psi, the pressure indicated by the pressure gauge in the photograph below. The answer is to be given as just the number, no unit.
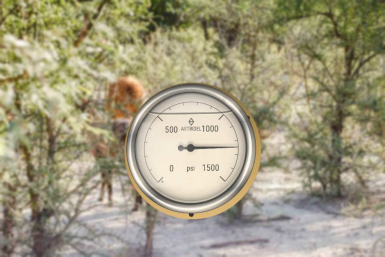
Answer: 1250
